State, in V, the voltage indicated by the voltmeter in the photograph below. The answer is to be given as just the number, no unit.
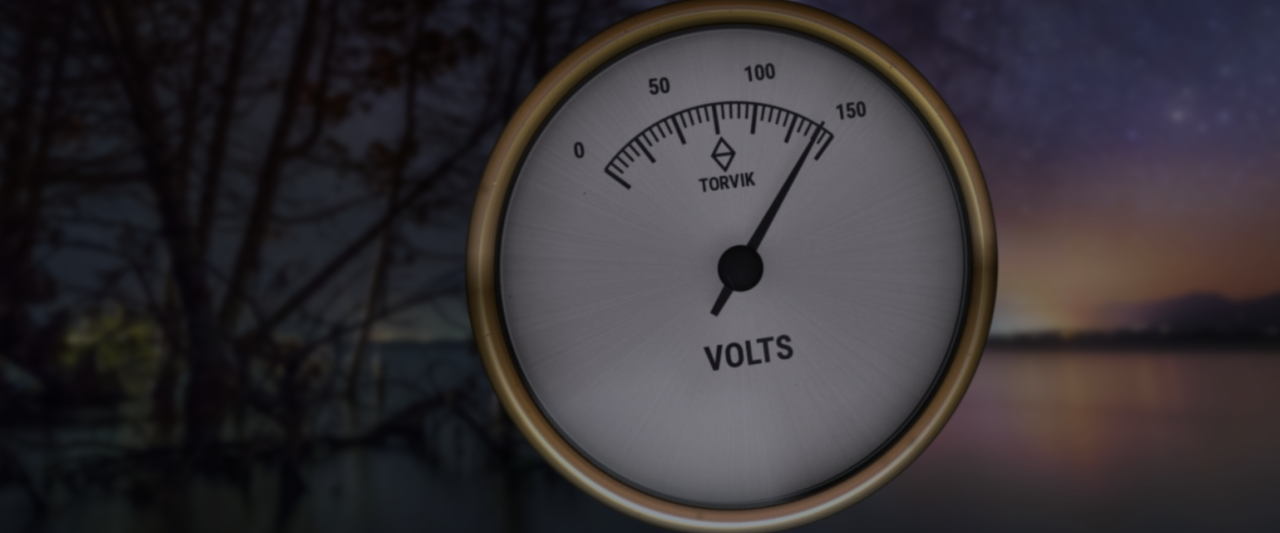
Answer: 140
